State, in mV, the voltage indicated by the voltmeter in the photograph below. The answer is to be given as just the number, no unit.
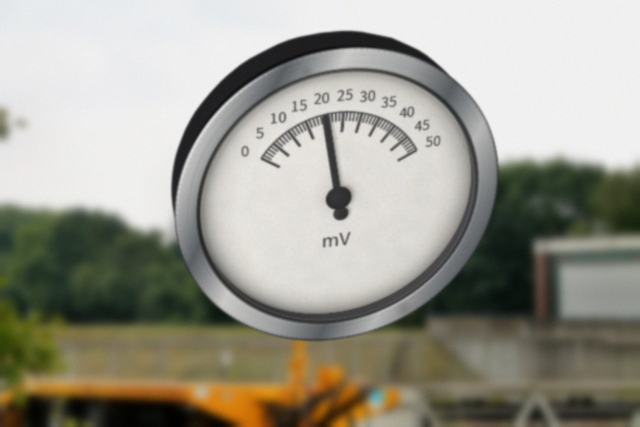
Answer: 20
